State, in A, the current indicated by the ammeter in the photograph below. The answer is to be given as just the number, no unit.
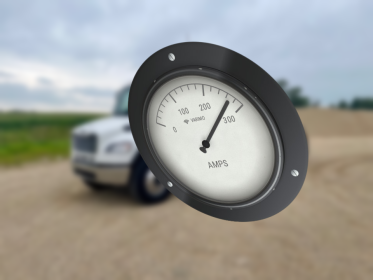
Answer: 270
